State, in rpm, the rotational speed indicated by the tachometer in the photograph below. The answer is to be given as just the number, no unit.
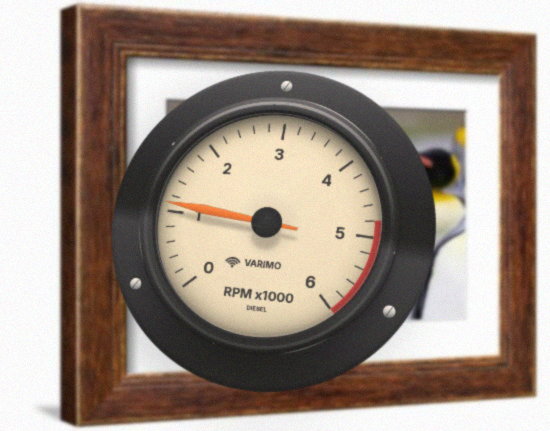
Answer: 1100
